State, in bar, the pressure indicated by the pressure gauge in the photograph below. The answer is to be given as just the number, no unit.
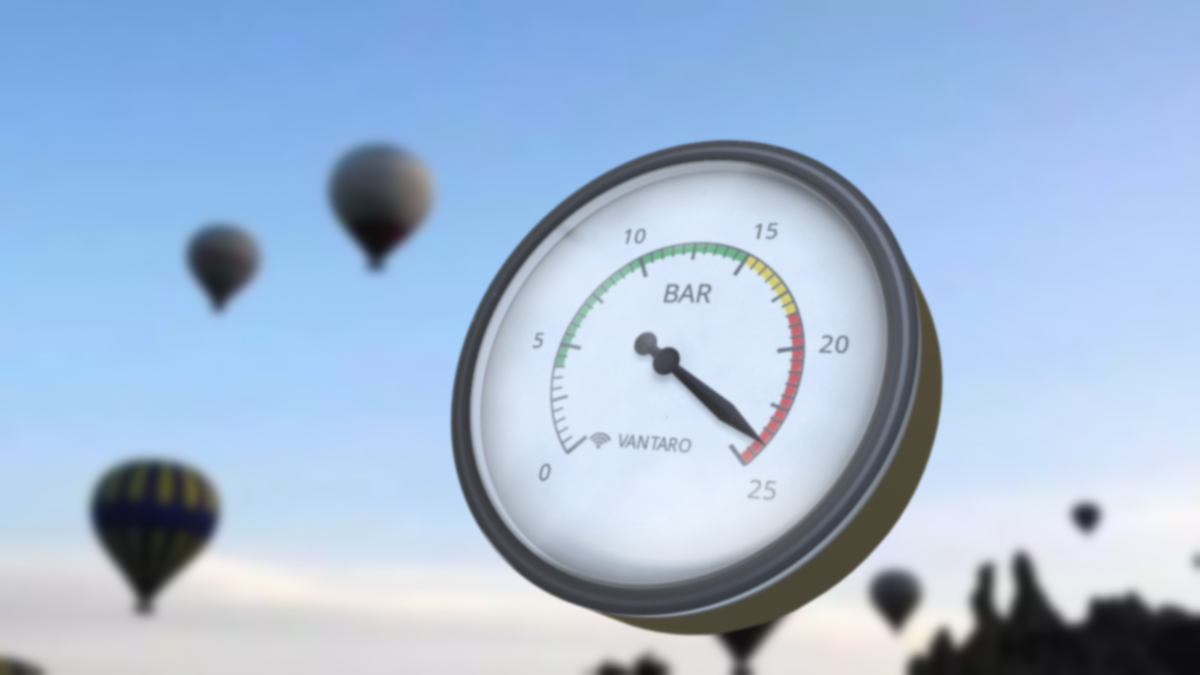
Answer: 24
